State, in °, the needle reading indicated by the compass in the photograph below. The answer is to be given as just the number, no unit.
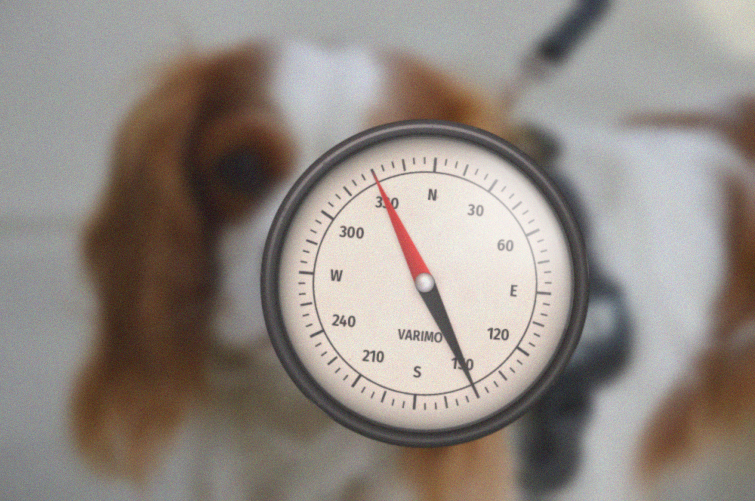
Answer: 330
